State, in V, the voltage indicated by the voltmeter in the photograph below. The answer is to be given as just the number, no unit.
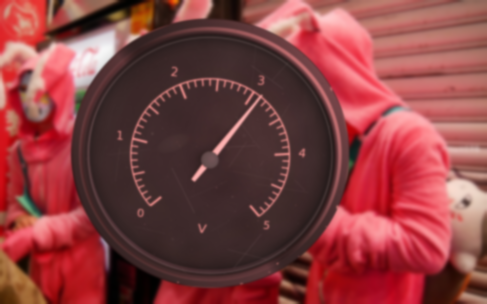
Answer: 3.1
